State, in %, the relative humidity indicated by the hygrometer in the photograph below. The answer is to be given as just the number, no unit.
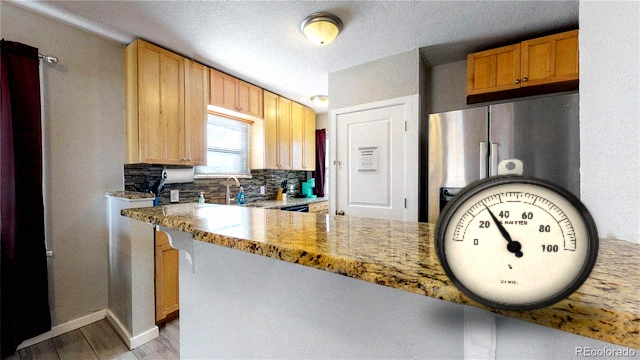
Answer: 30
